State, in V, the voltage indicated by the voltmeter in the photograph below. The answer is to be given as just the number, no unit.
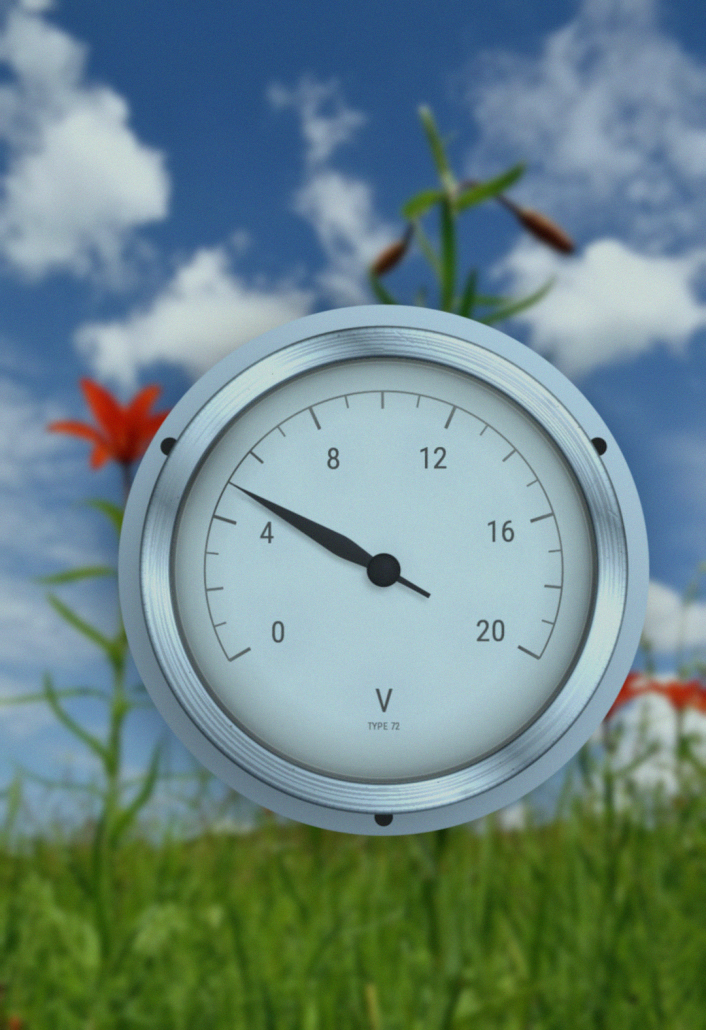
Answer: 5
